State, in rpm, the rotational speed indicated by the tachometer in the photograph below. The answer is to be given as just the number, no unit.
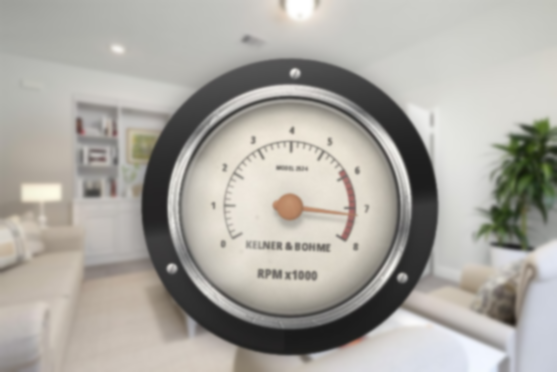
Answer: 7200
